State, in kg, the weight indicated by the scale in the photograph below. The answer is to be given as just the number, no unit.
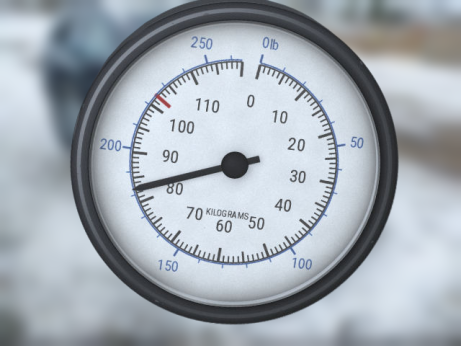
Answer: 83
